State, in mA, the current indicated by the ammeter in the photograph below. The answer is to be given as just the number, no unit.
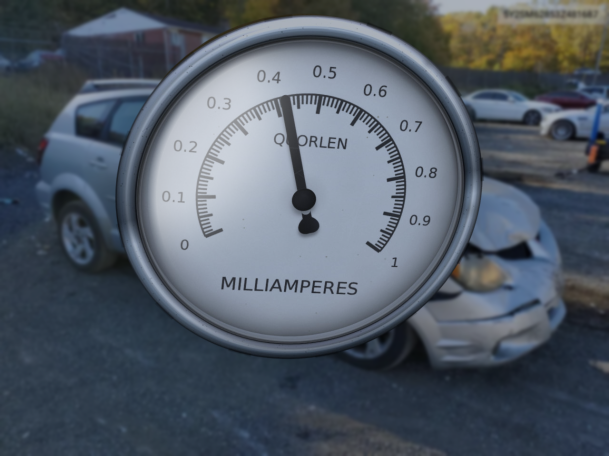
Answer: 0.42
